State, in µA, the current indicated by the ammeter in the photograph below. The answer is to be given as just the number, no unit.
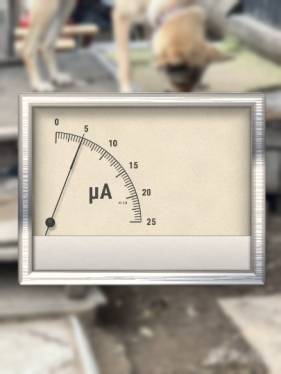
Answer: 5
